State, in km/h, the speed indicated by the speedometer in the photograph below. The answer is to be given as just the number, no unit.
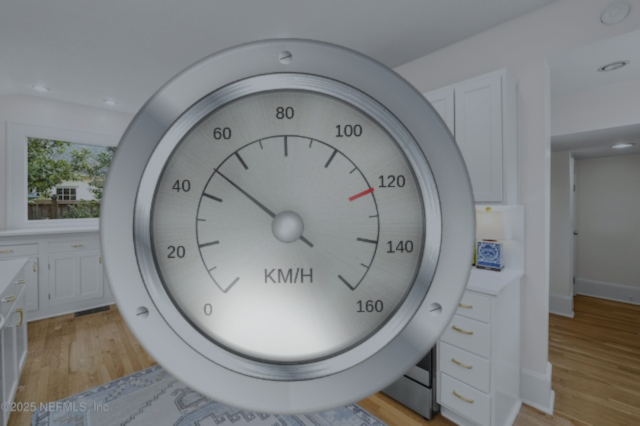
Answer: 50
